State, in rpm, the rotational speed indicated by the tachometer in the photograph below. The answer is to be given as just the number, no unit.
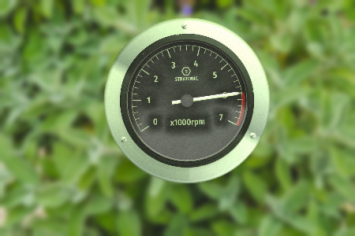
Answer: 6000
